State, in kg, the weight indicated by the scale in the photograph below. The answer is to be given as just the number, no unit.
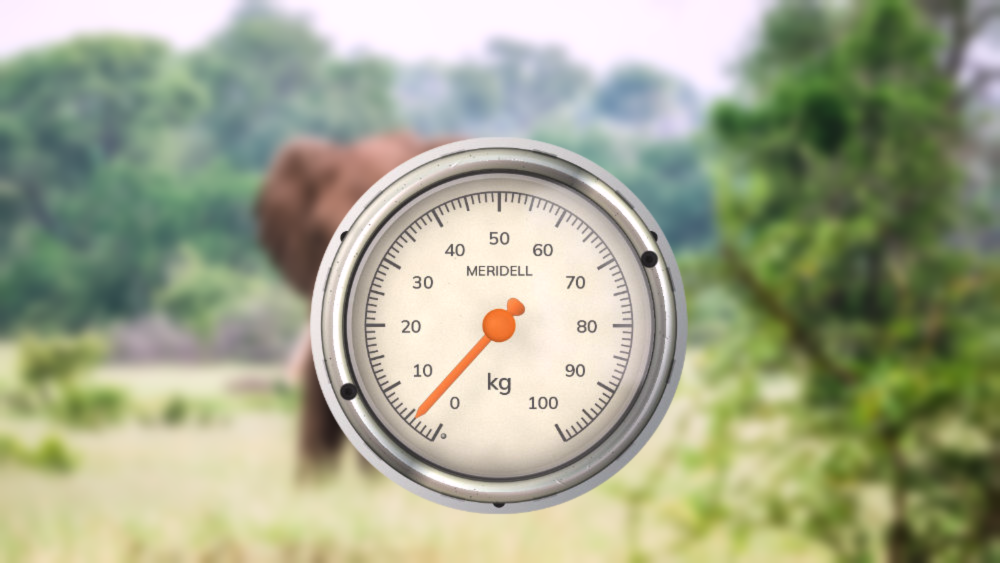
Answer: 4
